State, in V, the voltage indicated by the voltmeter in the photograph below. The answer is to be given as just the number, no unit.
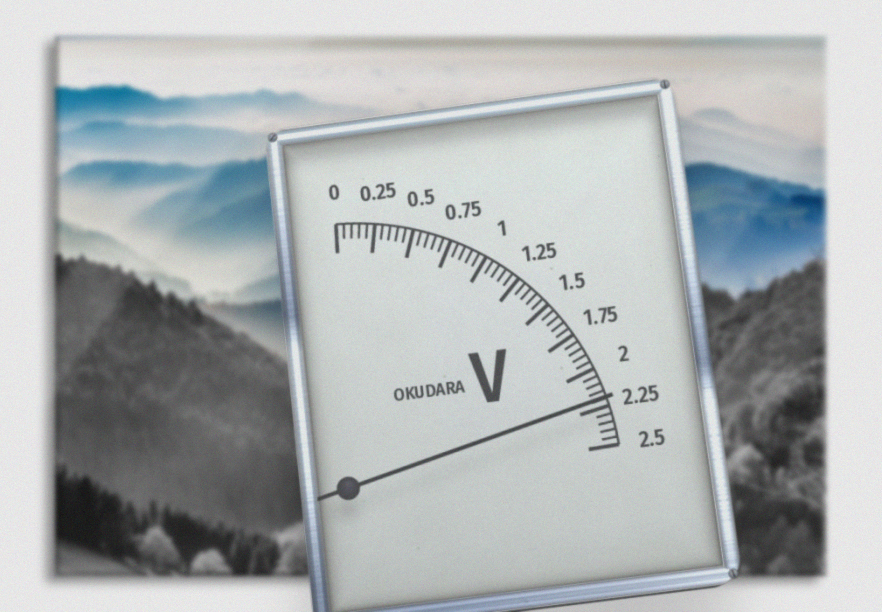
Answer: 2.2
